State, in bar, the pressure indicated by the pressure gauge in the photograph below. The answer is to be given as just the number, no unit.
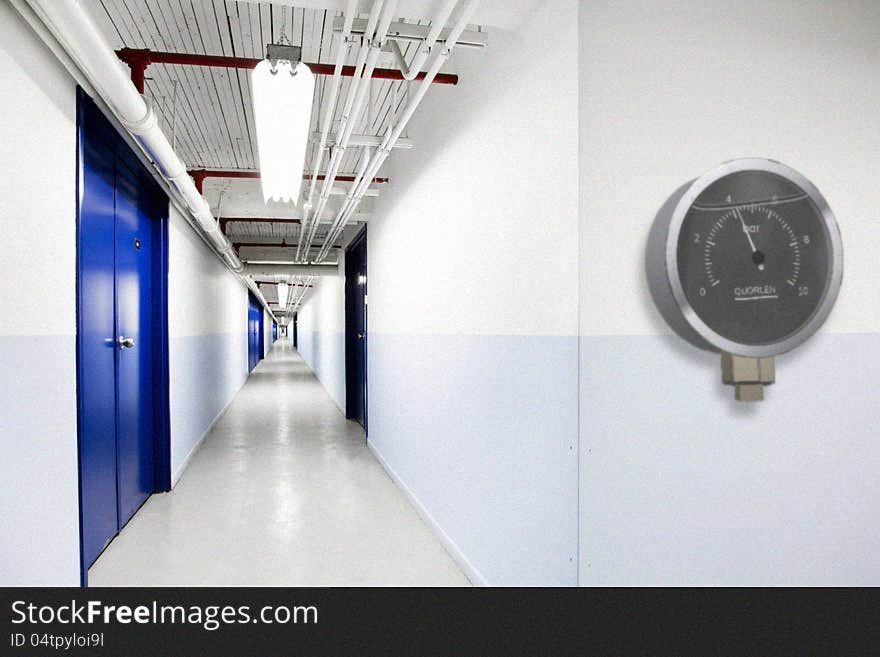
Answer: 4
